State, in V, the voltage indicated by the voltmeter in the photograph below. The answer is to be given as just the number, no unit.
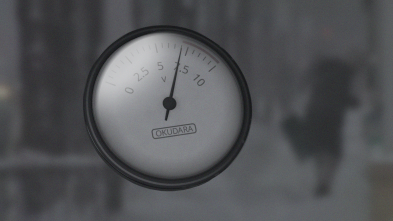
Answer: 7
